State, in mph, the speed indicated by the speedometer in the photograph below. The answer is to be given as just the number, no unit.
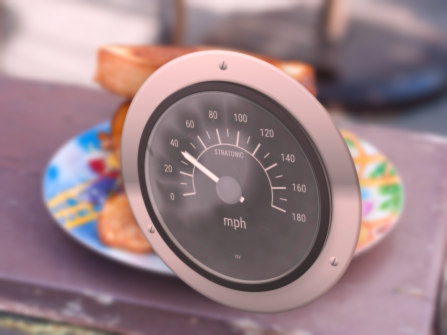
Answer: 40
